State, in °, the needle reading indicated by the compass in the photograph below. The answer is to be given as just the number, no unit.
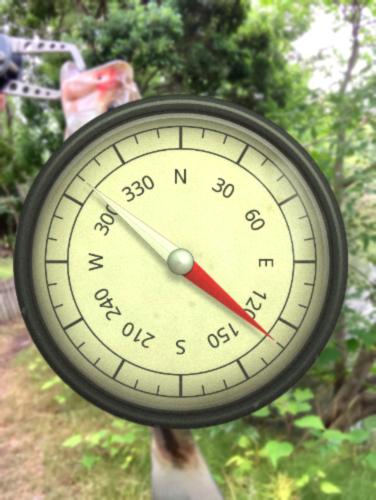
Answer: 130
